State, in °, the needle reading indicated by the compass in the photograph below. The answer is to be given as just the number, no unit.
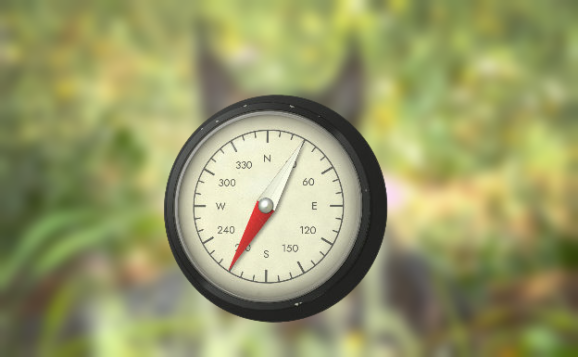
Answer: 210
